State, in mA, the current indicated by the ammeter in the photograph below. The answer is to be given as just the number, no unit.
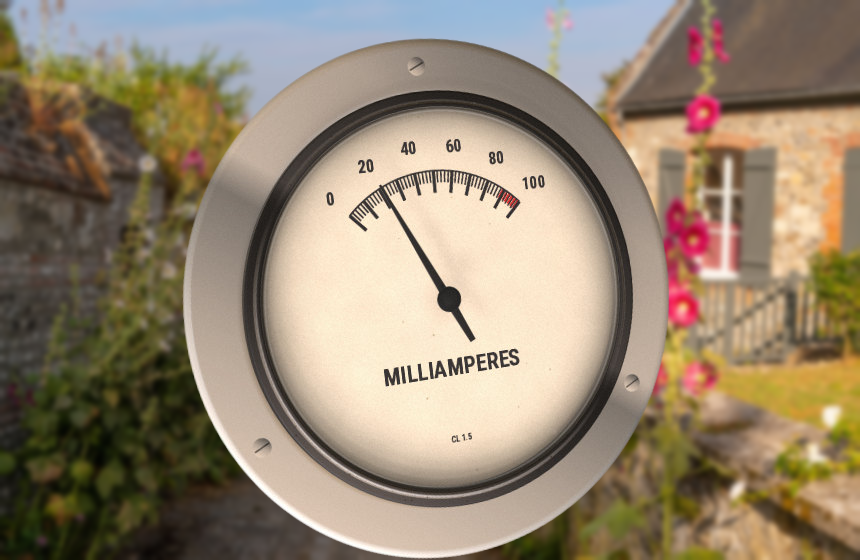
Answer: 20
